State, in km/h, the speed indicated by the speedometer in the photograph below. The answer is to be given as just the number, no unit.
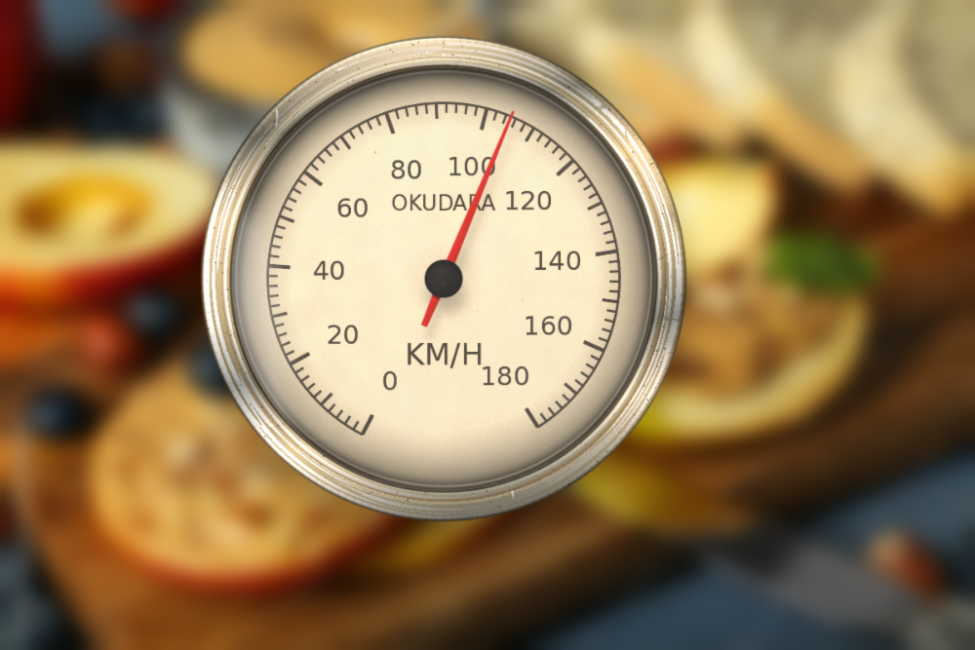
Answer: 105
